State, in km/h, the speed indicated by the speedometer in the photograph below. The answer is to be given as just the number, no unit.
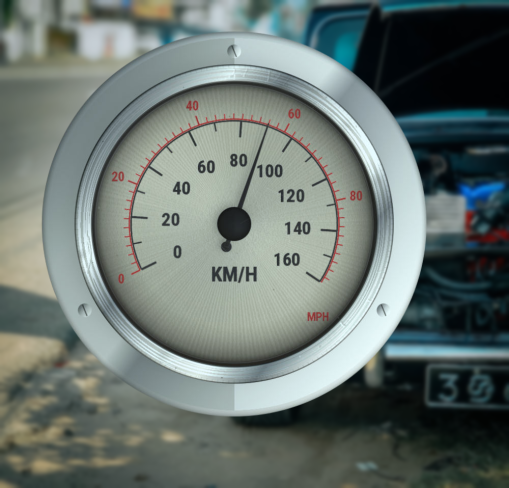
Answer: 90
